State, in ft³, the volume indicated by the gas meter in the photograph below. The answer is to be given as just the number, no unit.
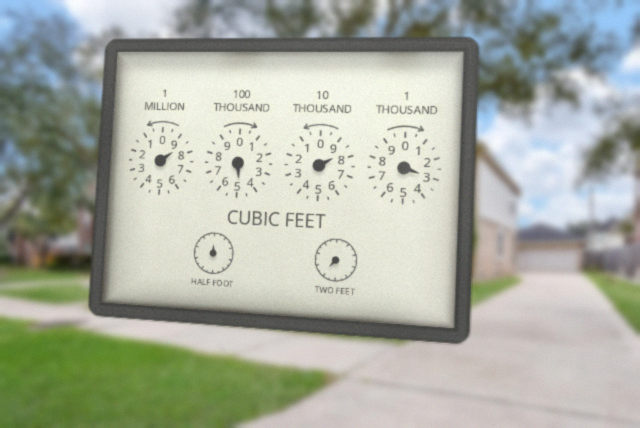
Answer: 848300
